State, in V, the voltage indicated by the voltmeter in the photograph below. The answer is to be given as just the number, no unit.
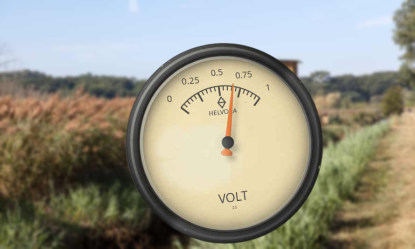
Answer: 0.65
